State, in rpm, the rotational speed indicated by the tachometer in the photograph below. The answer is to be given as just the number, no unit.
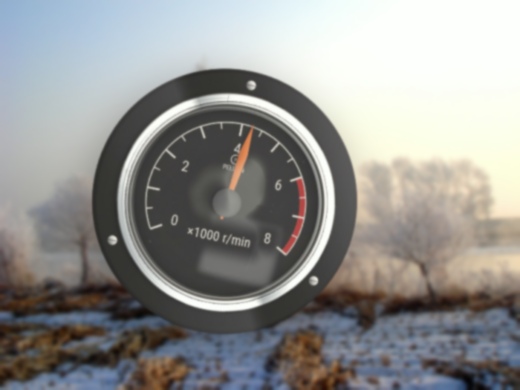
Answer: 4250
